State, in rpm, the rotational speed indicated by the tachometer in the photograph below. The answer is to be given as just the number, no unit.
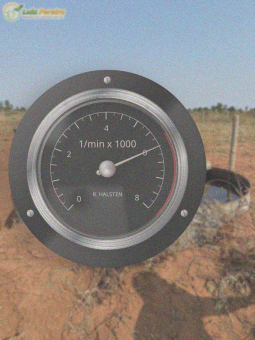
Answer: 6000
